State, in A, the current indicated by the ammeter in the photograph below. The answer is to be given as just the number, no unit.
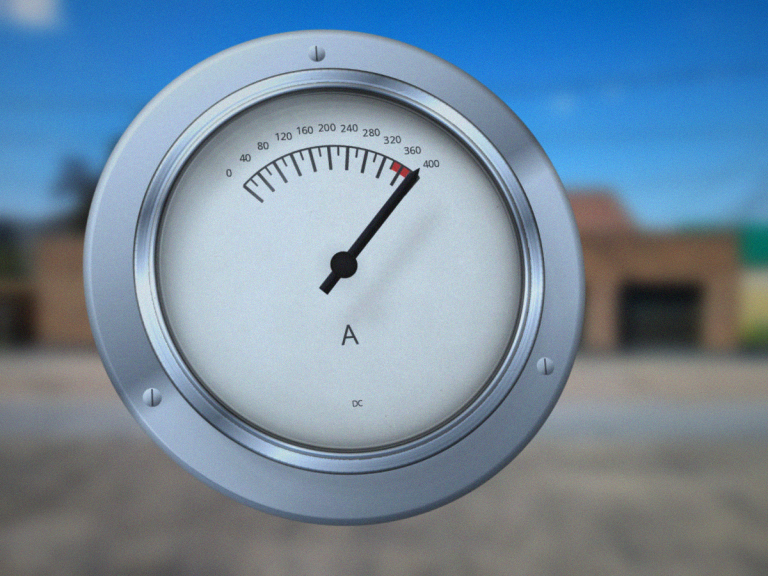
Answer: 390
